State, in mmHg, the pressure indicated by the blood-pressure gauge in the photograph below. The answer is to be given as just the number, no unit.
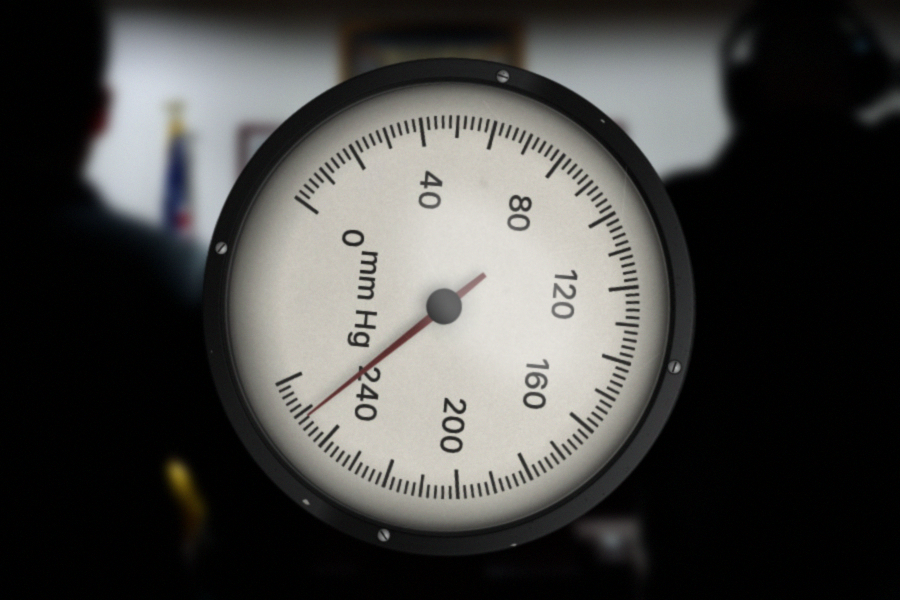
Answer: 248
